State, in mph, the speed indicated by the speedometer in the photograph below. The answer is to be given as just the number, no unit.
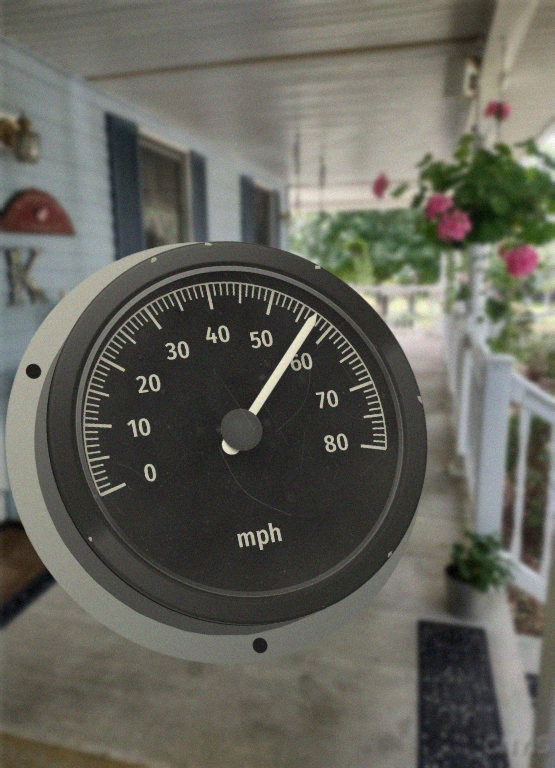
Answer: 57
